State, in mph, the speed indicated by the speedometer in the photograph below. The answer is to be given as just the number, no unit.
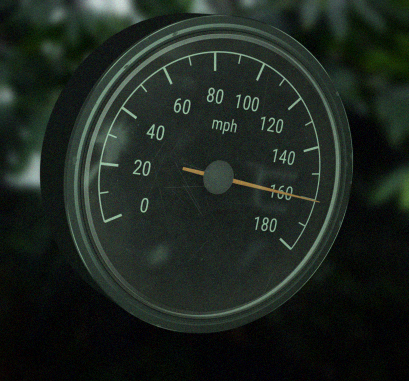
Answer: 160
